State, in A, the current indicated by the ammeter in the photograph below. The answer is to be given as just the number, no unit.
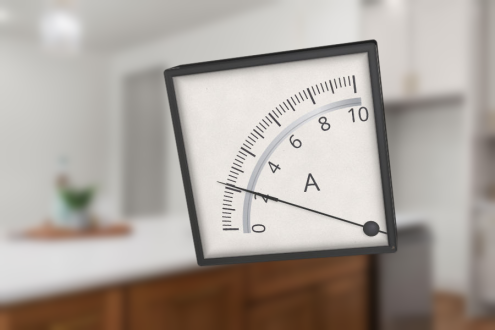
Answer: 2.2
